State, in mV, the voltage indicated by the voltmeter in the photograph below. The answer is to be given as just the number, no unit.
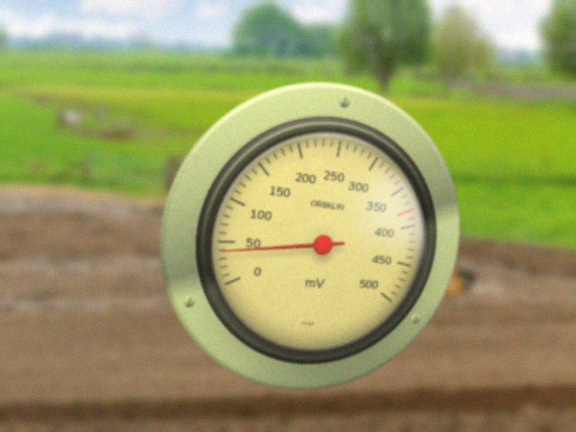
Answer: 40
